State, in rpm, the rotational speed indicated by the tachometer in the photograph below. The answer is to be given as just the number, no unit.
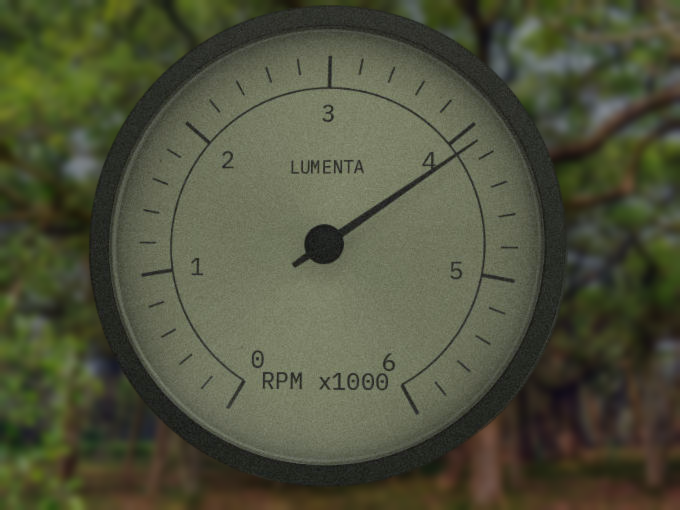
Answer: 4100
